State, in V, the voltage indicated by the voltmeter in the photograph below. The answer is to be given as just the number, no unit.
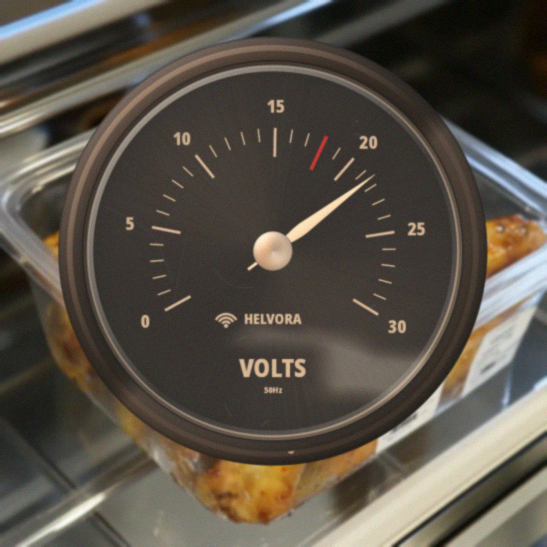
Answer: 21.5
